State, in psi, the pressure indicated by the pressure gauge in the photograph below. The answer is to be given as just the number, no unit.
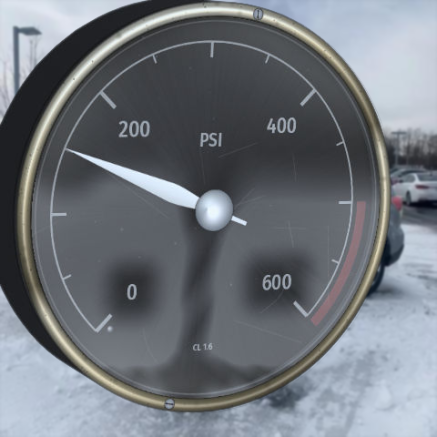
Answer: 150
